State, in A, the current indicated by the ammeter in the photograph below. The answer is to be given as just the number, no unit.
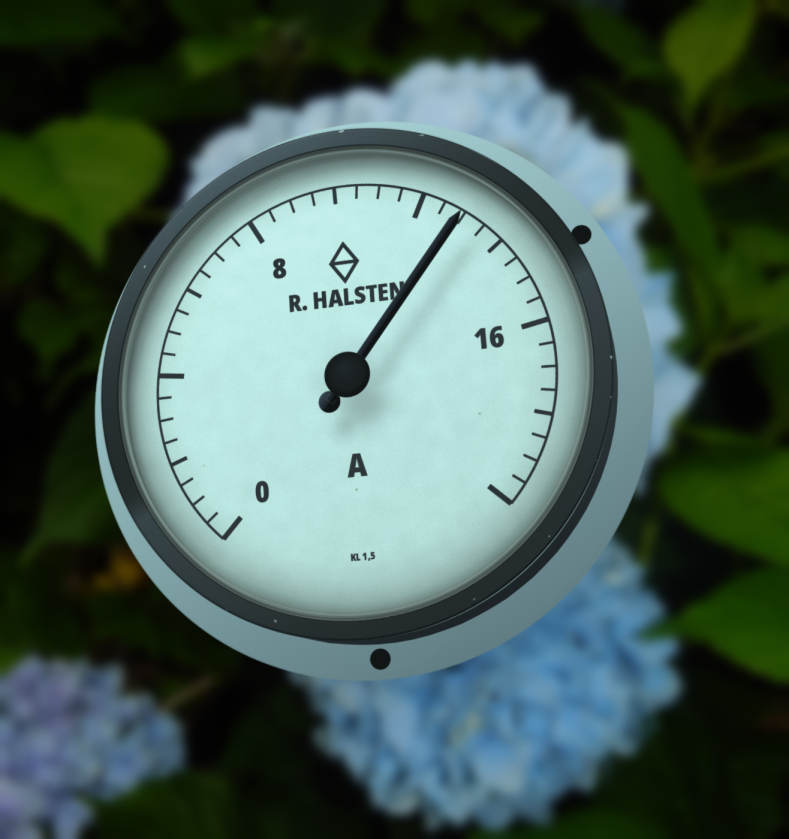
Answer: 13
